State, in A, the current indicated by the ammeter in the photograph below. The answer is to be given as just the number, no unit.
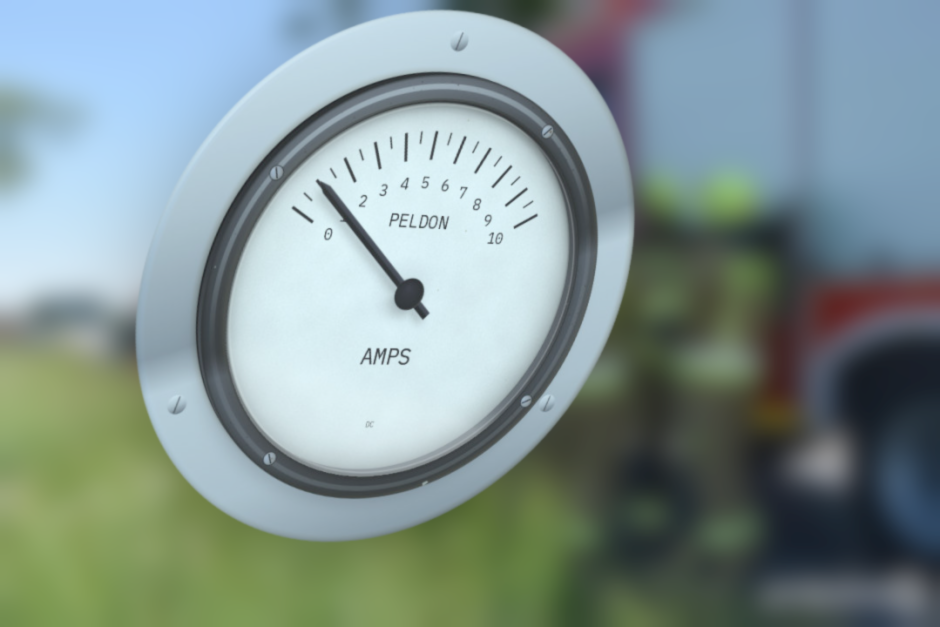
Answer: 1
